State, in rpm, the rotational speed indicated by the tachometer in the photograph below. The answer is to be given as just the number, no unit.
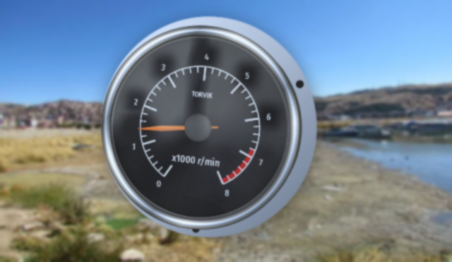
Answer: 1400
